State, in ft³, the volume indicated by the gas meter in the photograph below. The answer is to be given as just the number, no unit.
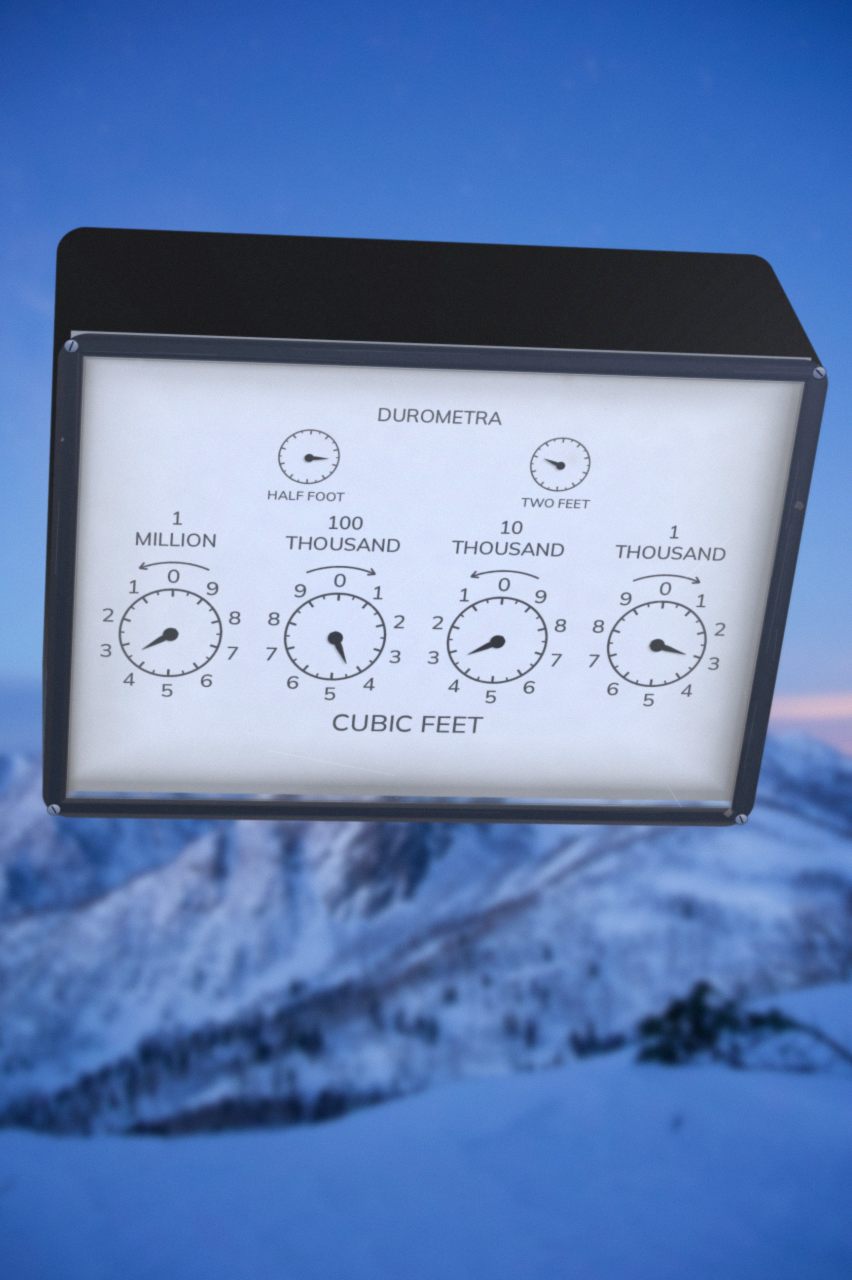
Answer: 343300
